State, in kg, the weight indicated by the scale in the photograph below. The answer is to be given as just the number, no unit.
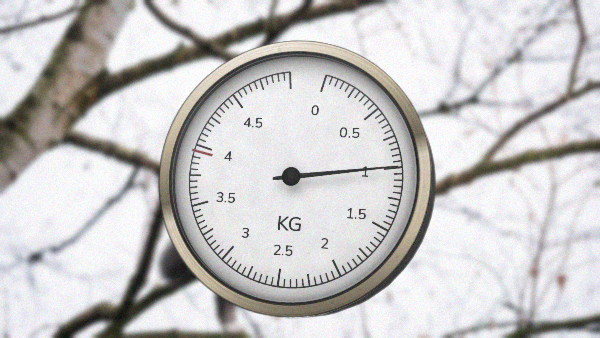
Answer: 1
